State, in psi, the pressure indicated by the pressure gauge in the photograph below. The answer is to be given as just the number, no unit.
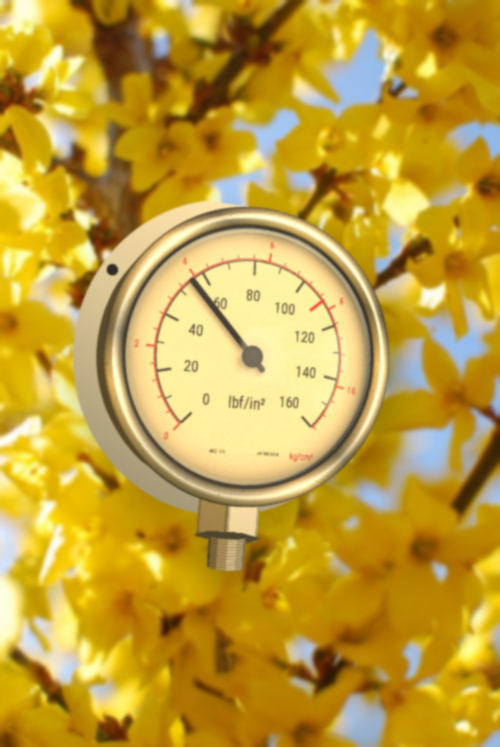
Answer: 55
